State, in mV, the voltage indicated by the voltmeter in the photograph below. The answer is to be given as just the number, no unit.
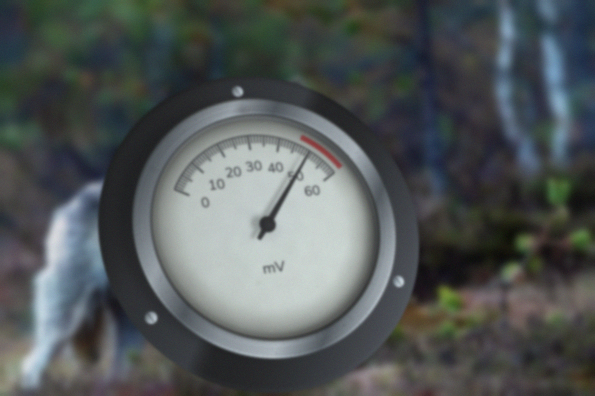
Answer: 50
